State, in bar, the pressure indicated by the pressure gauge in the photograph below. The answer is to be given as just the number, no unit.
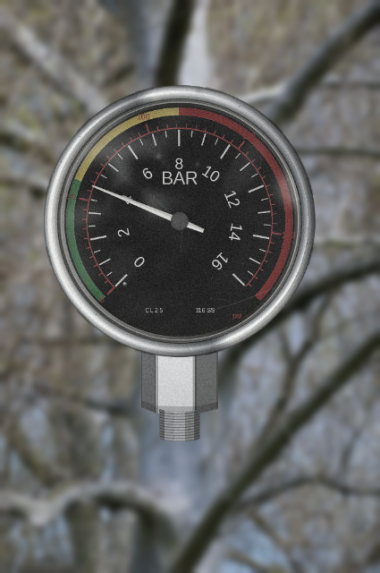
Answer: 4
